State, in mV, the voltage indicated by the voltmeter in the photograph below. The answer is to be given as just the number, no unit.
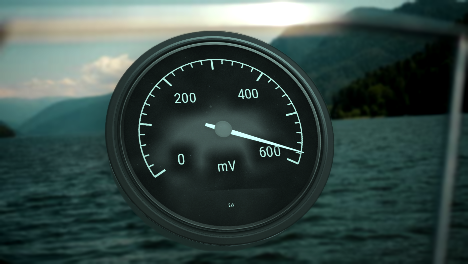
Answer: 580
